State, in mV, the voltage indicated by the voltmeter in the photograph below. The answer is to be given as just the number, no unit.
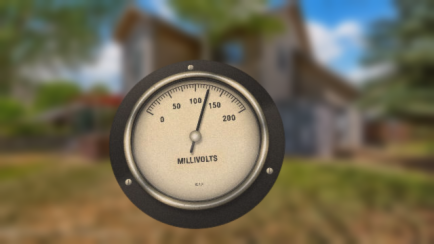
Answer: 125
